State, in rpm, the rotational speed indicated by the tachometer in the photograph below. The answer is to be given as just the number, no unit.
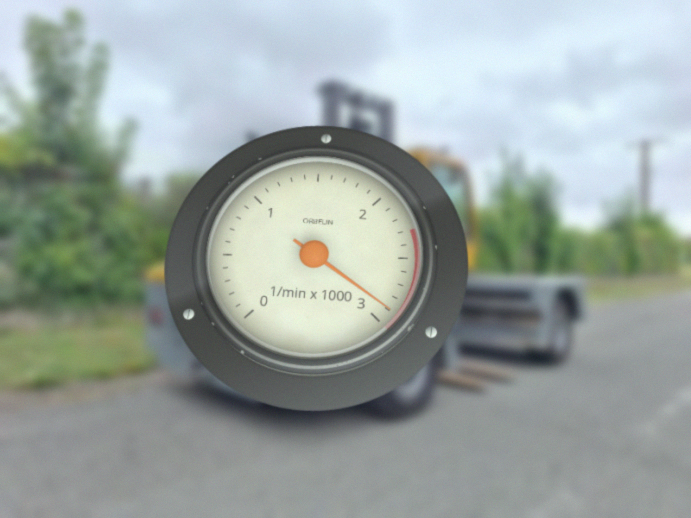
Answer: 2900
